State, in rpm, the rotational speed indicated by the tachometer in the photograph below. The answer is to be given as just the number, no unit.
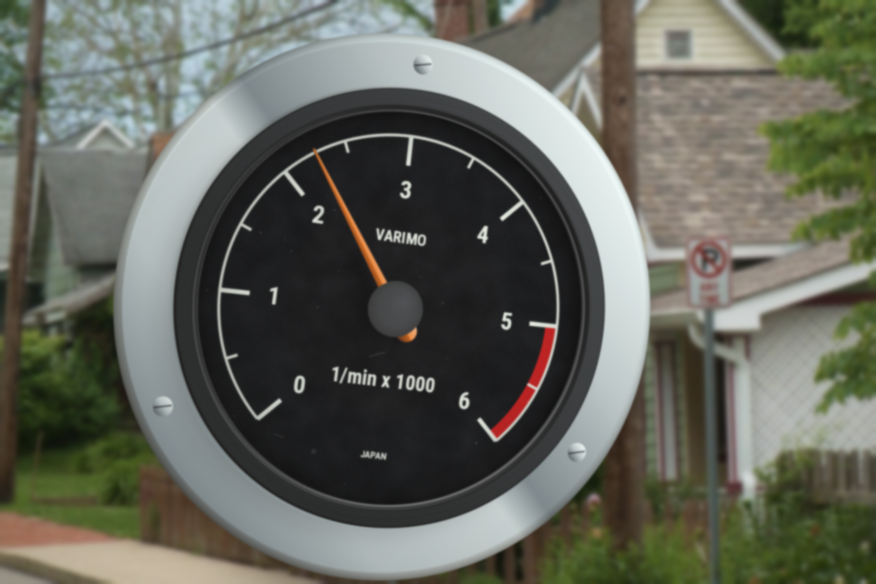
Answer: 2250
